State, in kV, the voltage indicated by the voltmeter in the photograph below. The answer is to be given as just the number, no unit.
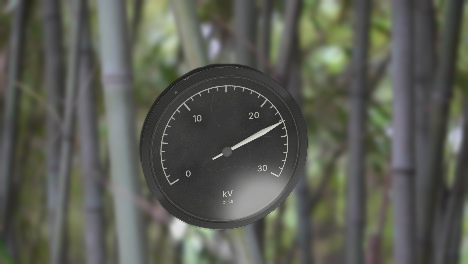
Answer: 23
